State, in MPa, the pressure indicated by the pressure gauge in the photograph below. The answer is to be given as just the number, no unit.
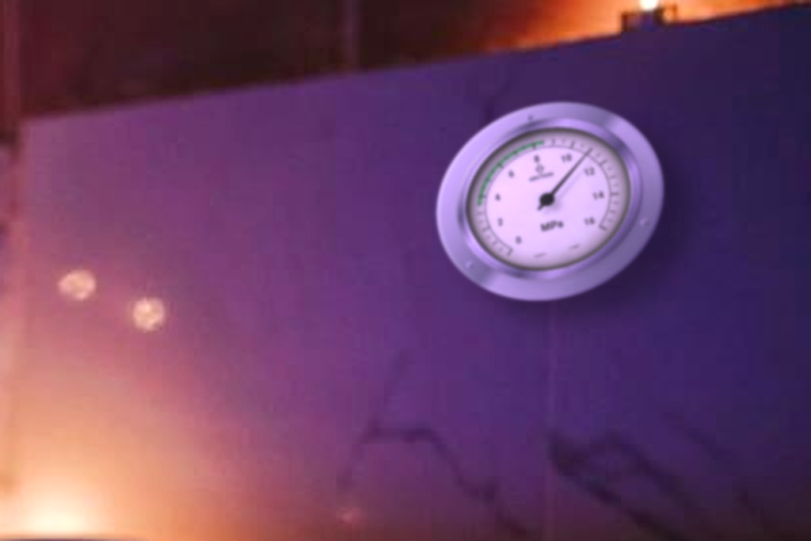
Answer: 11
